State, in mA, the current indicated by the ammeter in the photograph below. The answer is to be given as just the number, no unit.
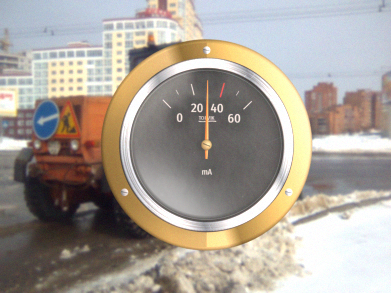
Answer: 30
